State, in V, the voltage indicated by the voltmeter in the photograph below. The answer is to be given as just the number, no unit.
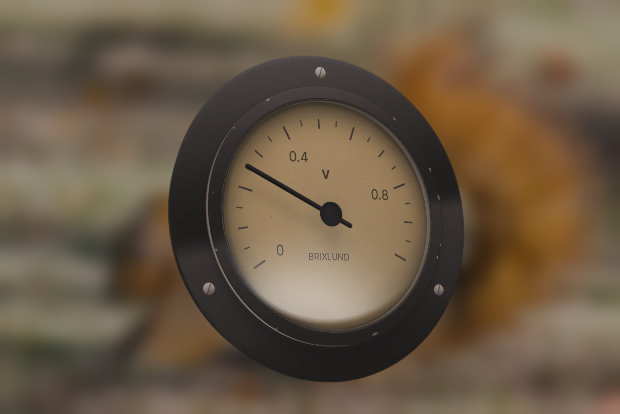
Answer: 0.25
